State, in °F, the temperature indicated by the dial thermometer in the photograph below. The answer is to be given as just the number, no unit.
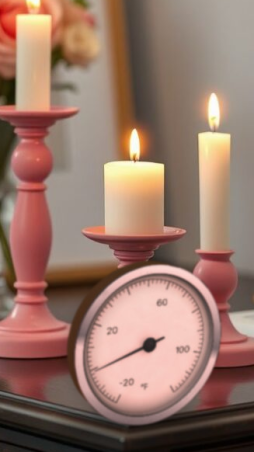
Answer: 0
